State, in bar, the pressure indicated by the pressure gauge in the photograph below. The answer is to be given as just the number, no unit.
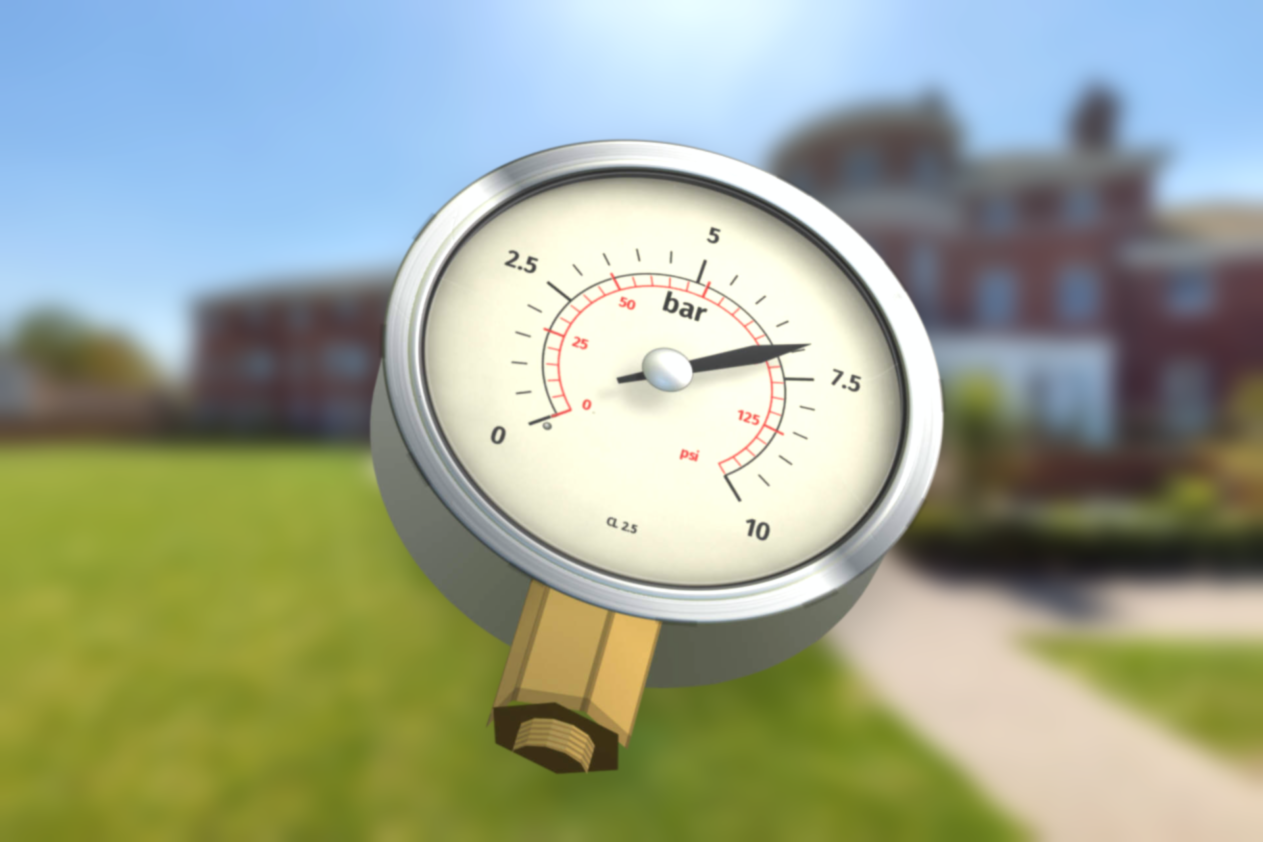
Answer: 7
